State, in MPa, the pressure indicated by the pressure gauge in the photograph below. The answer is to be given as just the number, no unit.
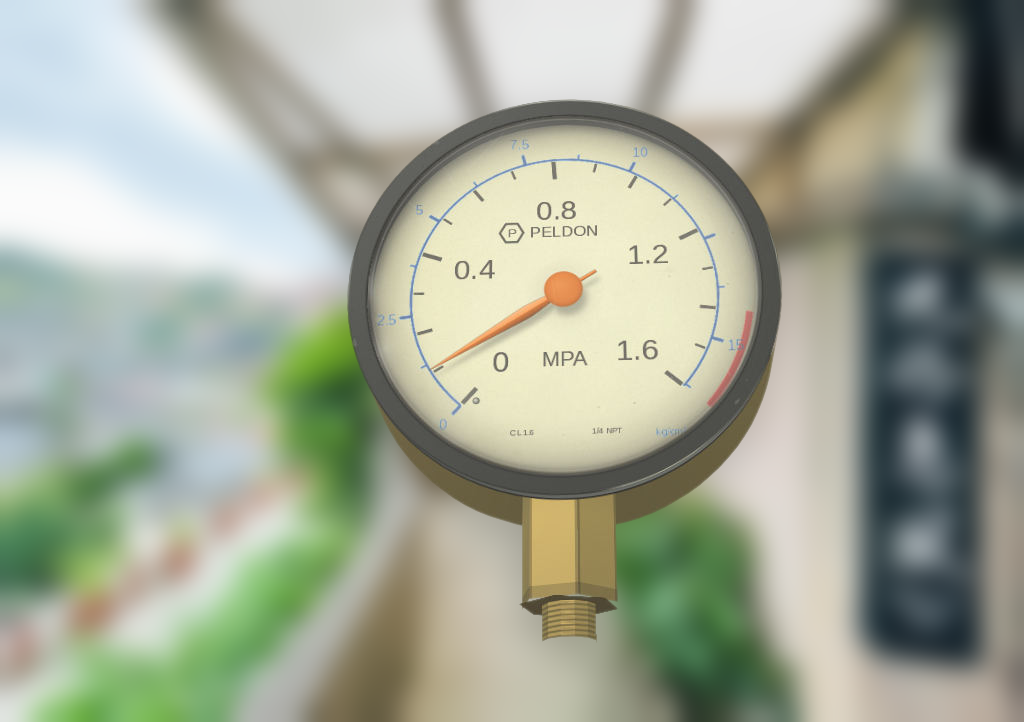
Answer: 0.1
